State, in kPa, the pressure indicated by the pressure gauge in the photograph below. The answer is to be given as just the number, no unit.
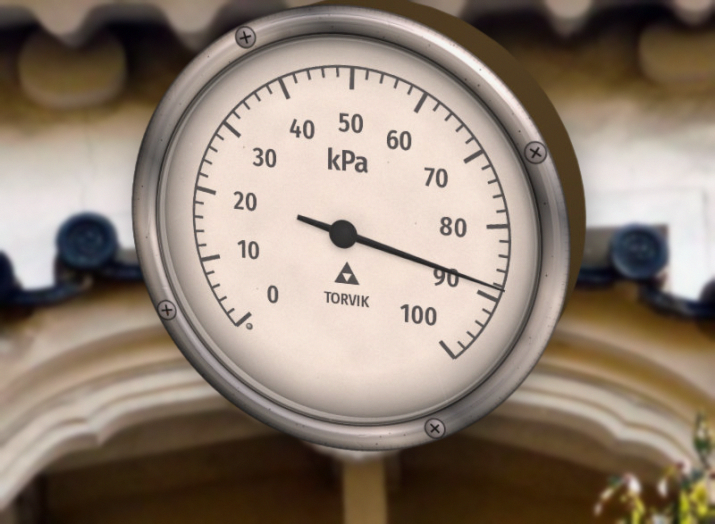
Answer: 88
